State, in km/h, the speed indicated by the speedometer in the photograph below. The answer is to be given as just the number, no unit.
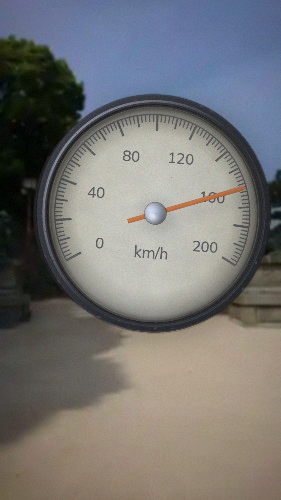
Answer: 160
